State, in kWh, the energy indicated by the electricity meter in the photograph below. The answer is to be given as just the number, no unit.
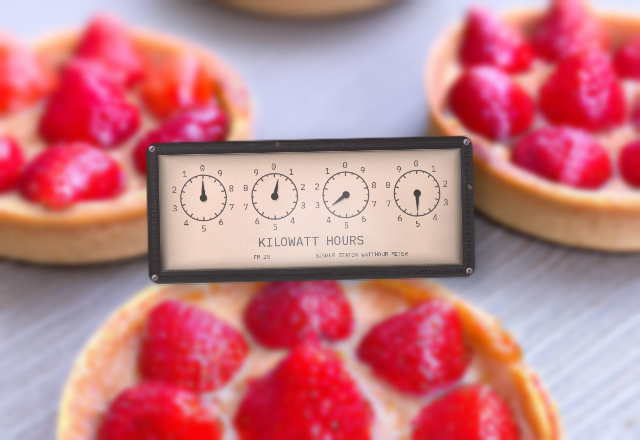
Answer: 35
